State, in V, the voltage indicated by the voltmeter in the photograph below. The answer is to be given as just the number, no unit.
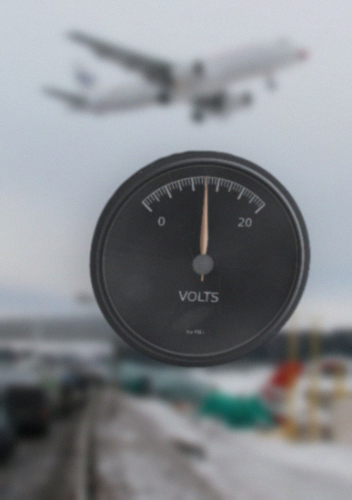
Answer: 10
